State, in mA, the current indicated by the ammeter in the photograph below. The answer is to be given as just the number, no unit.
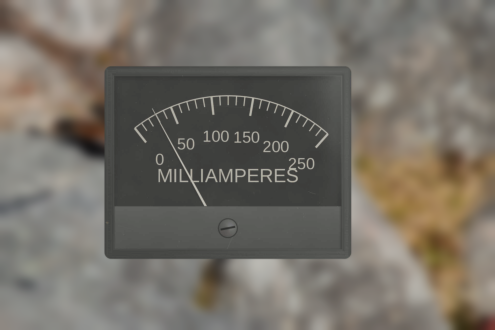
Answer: 30
